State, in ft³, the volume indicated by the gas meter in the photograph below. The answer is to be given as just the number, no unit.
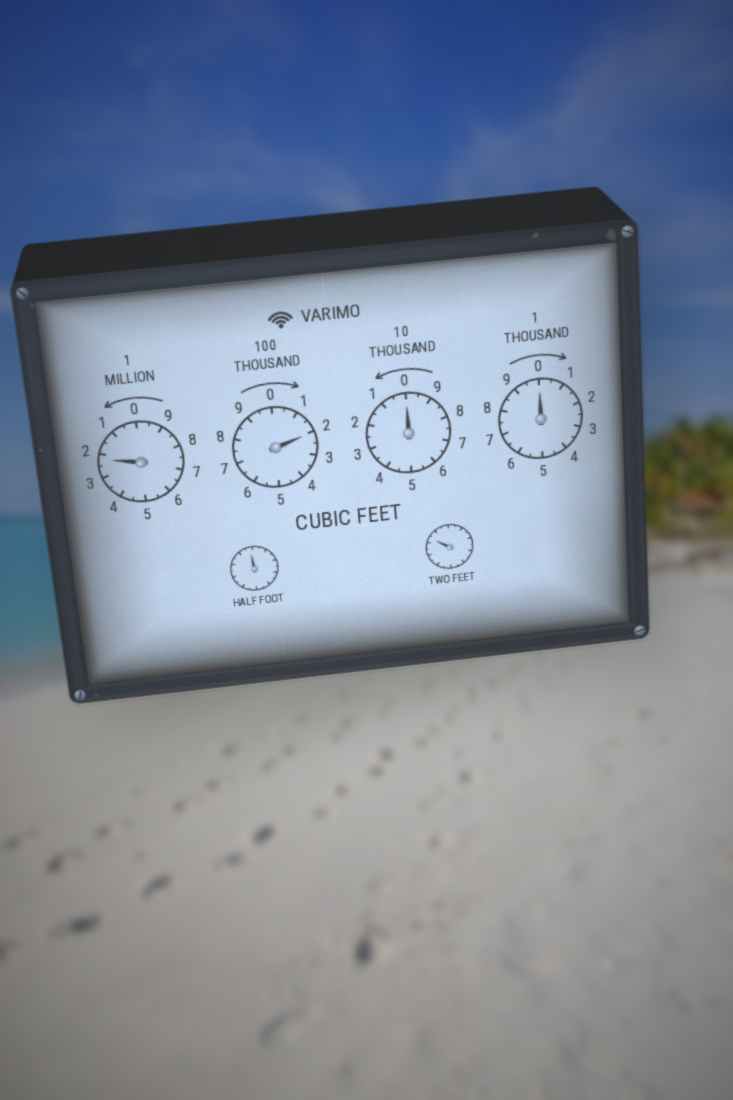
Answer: 220000
